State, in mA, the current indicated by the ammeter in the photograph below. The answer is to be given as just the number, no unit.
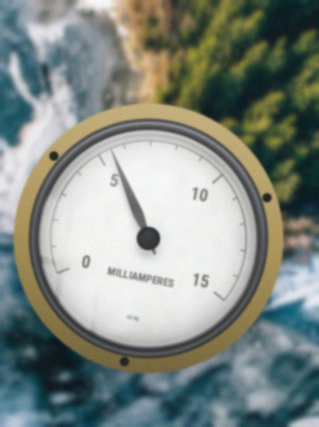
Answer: 5.5
